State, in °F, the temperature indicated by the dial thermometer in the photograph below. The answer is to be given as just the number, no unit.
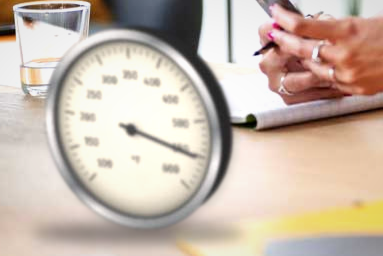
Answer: 550
